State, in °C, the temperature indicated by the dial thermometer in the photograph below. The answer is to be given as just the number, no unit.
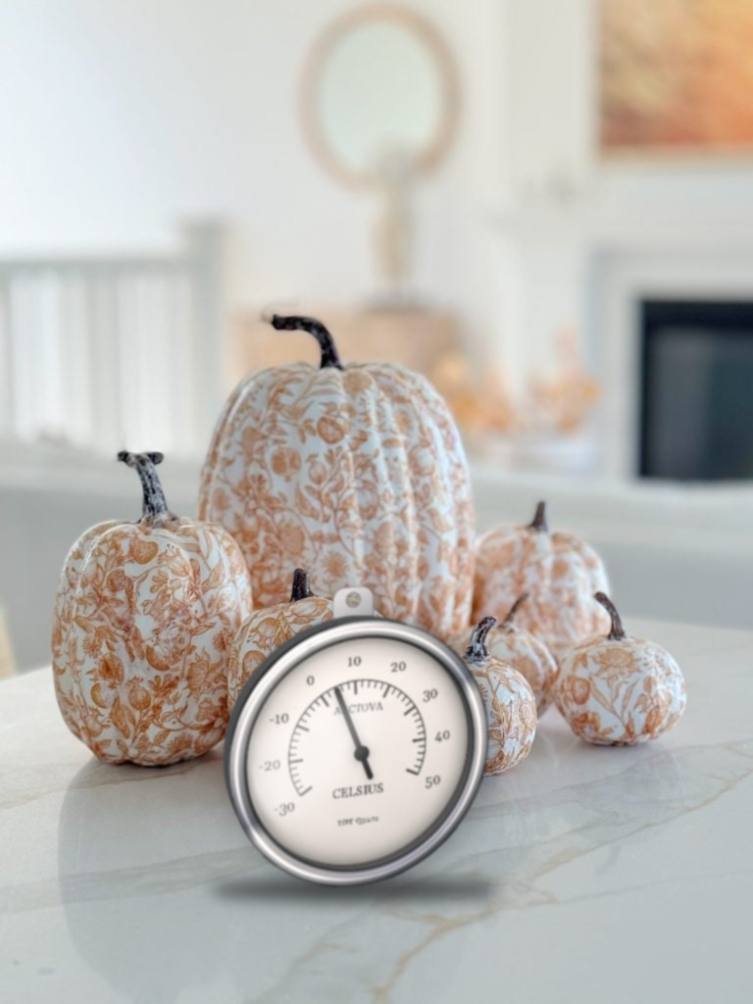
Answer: 4
